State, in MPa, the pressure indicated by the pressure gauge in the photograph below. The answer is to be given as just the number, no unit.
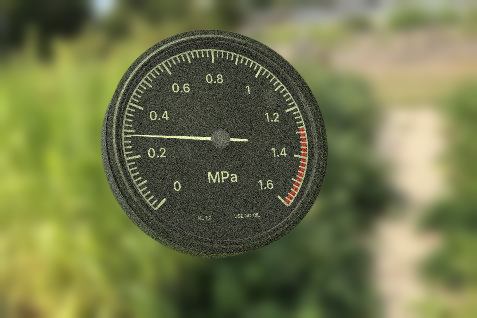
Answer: 0.28
